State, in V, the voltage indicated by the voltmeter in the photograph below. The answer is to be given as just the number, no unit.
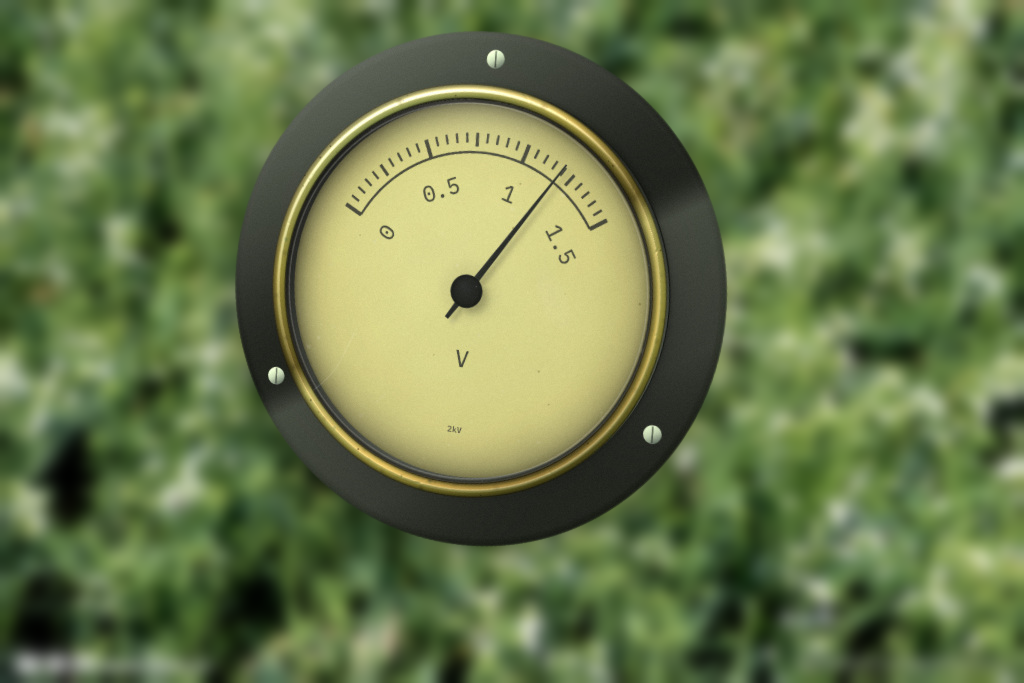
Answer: 1.2
